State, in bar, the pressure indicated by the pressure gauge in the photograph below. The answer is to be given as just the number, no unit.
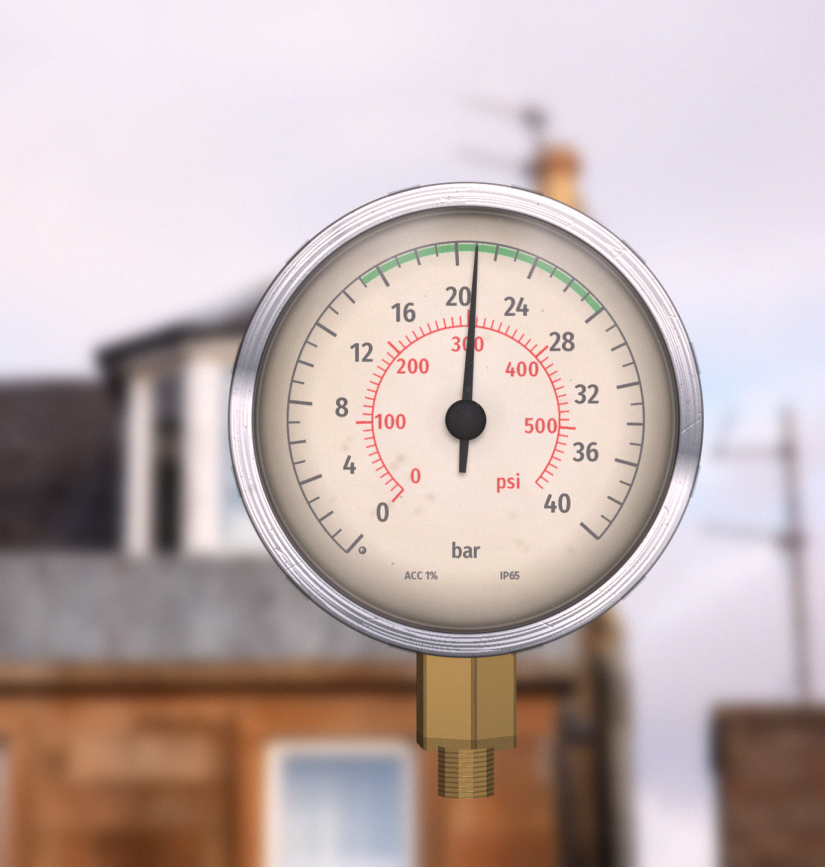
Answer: 21
